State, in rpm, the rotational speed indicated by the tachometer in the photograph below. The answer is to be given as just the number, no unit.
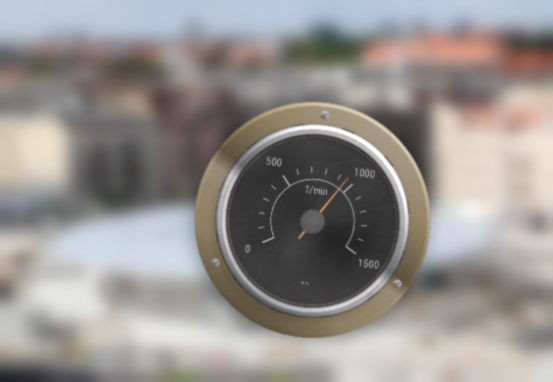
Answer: 950
